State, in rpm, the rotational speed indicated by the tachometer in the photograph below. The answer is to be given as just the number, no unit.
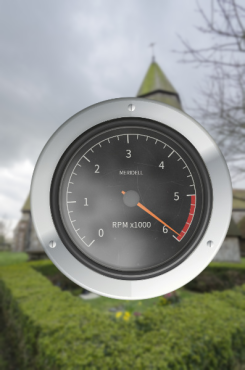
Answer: 5900
